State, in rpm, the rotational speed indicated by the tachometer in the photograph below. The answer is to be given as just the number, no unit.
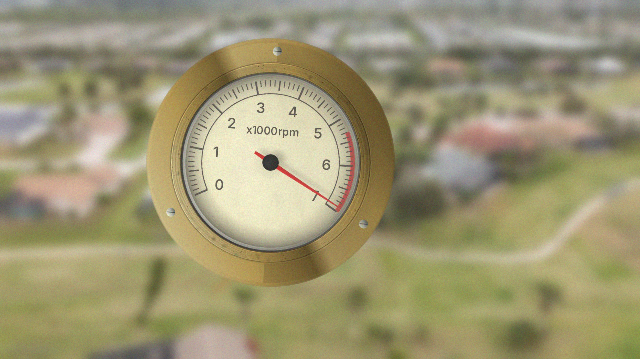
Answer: 6900
